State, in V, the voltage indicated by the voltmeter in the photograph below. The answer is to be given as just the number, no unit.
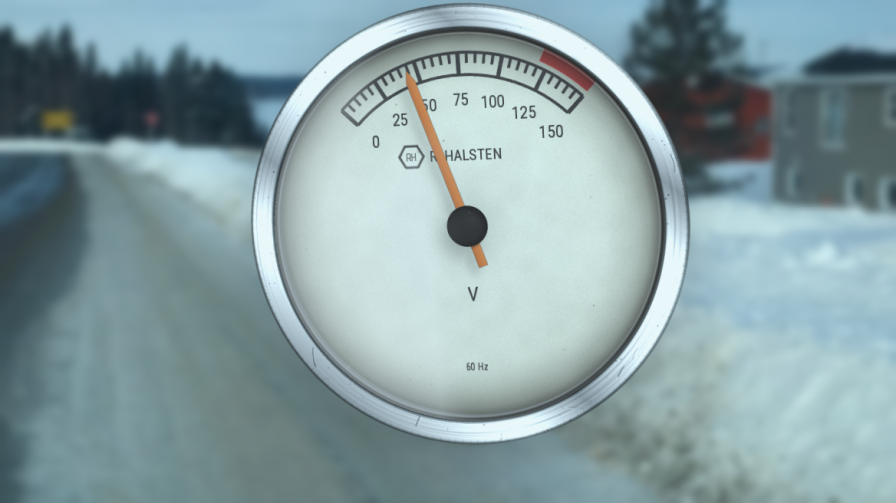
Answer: 45
